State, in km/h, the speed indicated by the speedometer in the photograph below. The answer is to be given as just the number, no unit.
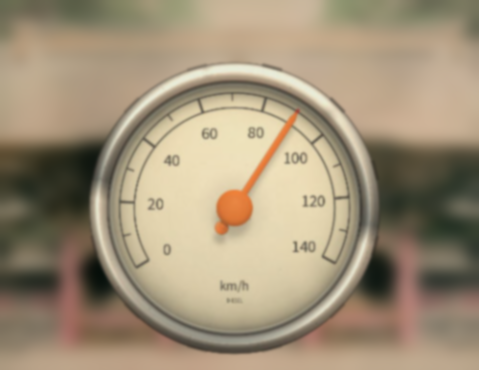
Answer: 90
